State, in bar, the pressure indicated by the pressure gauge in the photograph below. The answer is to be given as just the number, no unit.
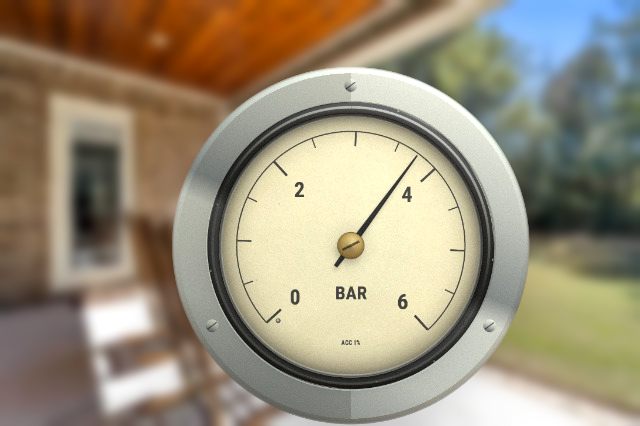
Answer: 3.75
